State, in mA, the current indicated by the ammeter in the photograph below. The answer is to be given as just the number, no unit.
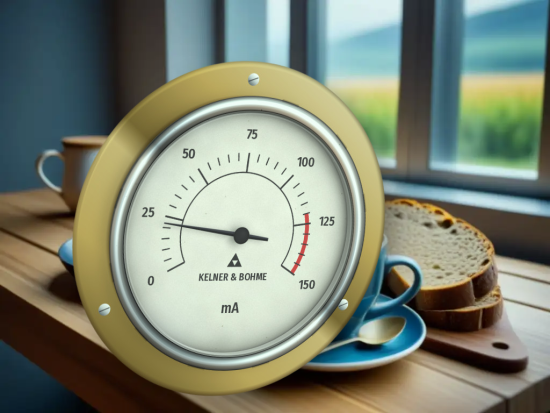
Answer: 22.5
